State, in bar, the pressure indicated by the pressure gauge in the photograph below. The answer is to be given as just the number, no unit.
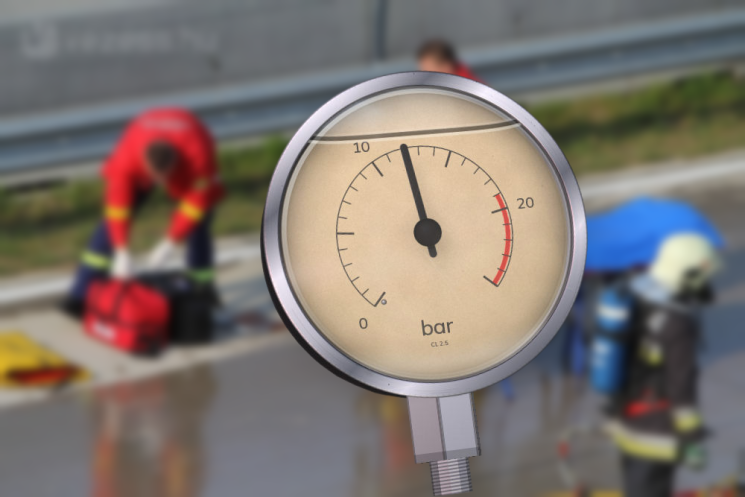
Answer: 12
